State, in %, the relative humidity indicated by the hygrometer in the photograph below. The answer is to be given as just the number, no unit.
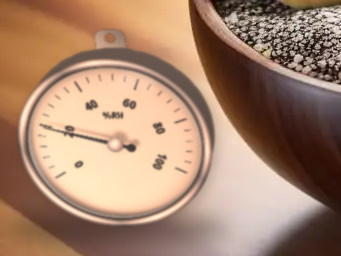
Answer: 20
